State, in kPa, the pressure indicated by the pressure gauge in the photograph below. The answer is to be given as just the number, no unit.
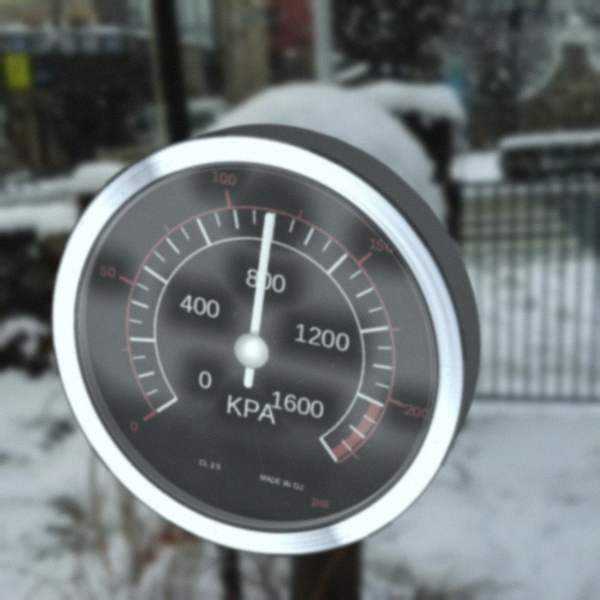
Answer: 800
